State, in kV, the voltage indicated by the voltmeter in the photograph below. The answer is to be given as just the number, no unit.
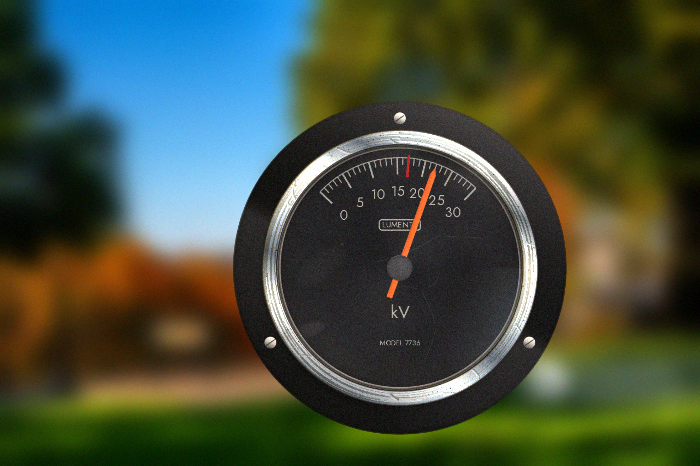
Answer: 22
